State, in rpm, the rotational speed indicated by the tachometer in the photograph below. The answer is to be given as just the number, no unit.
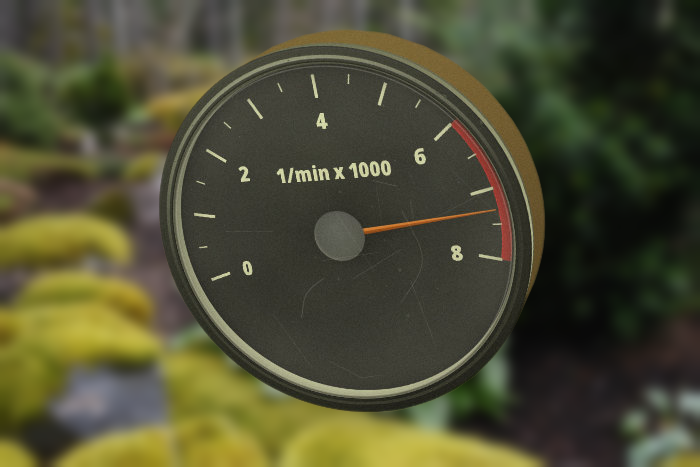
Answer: 7250
